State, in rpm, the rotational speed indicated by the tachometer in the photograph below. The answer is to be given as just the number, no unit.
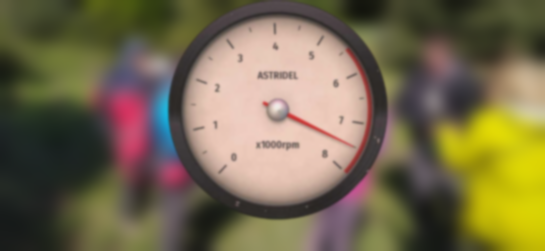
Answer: 7500
